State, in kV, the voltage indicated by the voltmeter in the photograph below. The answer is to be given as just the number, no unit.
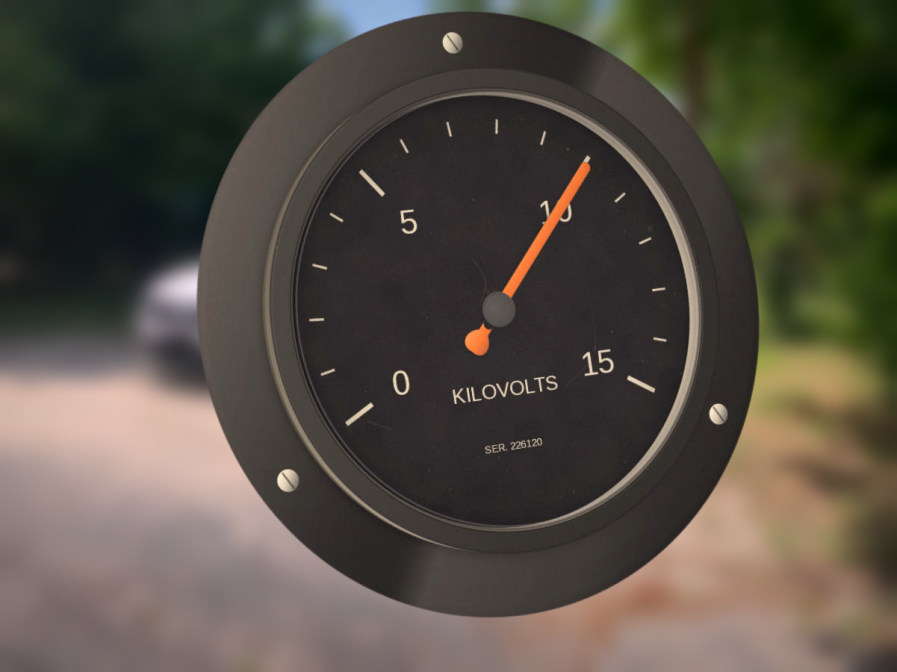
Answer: 10
